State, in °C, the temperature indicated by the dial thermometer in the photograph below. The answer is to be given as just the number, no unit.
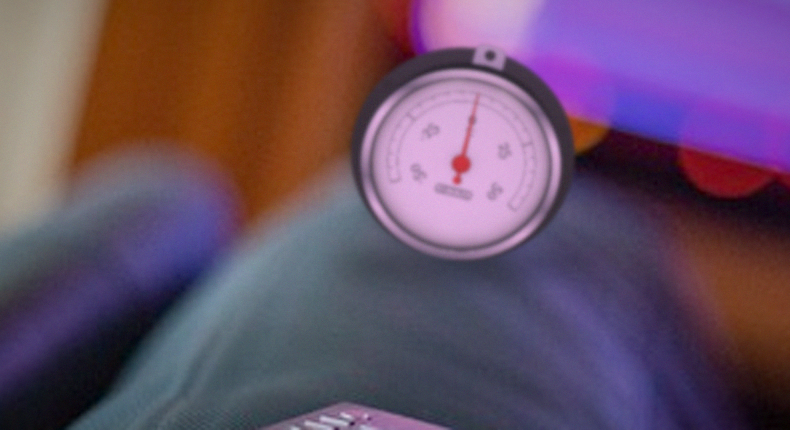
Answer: 0
